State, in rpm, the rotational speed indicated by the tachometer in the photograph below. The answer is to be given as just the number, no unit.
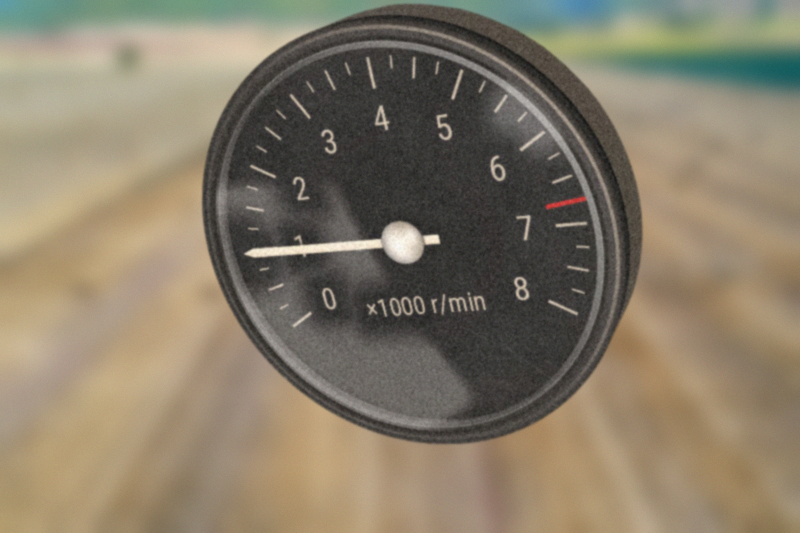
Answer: 1000
